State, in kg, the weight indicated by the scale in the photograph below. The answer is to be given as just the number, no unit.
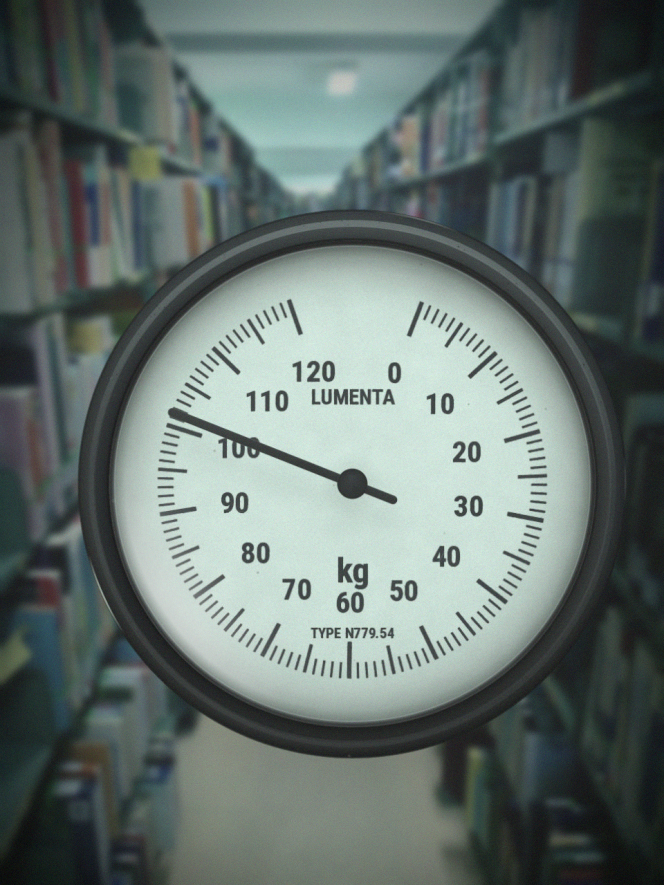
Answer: 101.5
